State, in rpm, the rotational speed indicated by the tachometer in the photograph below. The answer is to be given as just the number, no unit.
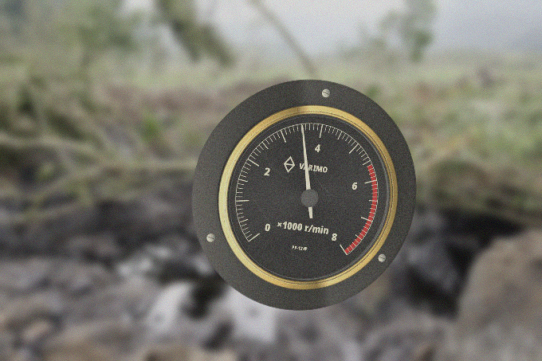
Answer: 3500
